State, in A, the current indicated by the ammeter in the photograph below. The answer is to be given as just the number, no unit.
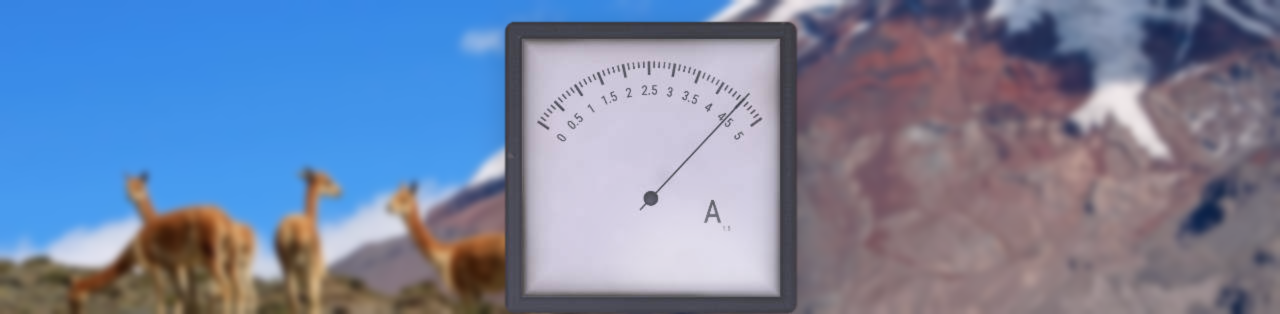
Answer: 4.5
